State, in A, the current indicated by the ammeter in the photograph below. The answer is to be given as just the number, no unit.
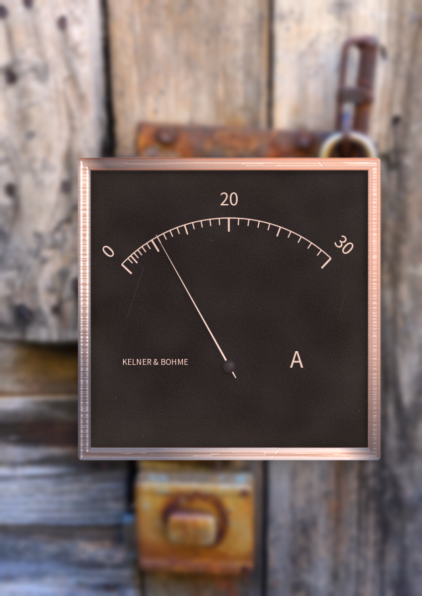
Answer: 11
